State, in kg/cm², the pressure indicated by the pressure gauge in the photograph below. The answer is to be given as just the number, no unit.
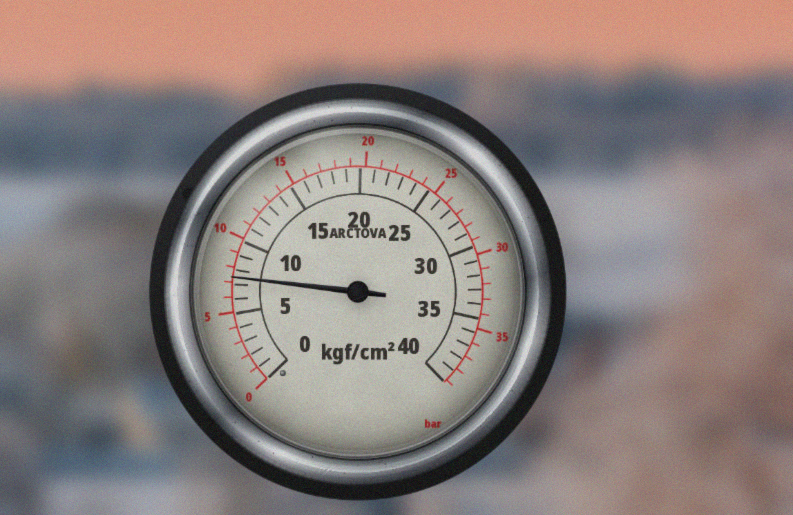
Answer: 7.5
